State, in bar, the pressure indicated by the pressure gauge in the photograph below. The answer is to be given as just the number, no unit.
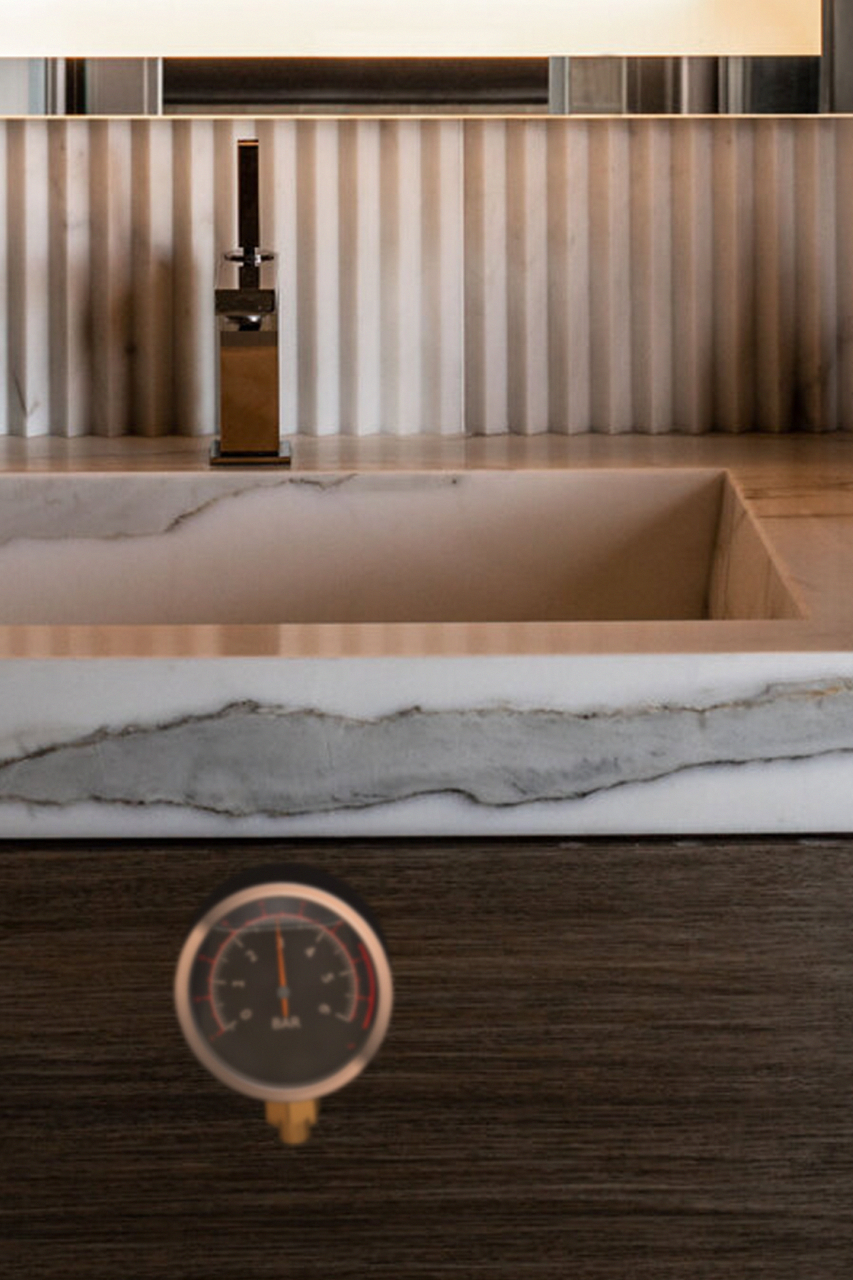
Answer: 3
